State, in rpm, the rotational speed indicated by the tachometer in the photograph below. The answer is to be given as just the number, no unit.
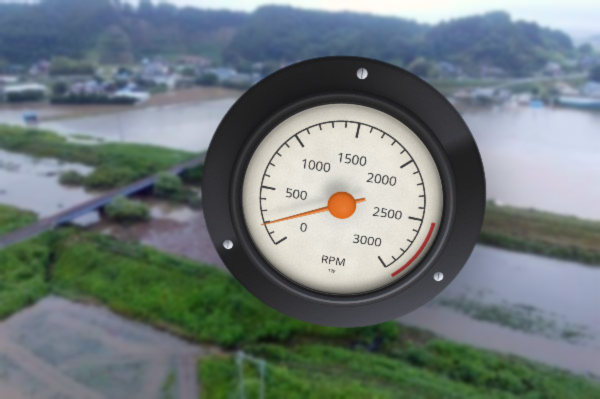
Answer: 200
